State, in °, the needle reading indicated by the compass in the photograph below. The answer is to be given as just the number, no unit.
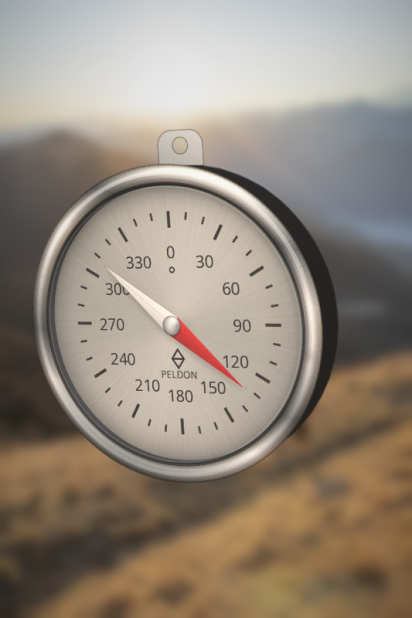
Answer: 130
